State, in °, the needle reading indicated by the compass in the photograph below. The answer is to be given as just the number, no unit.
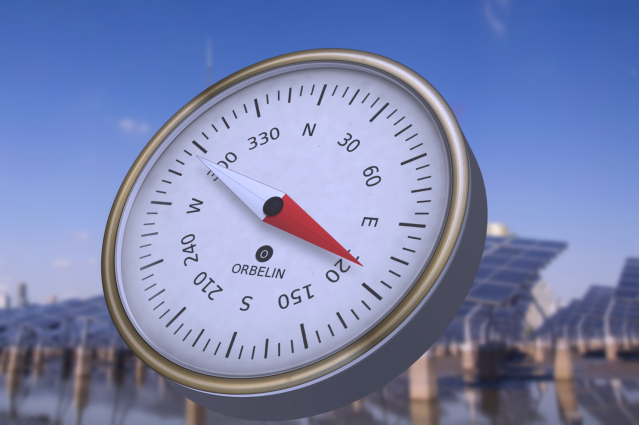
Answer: 115
